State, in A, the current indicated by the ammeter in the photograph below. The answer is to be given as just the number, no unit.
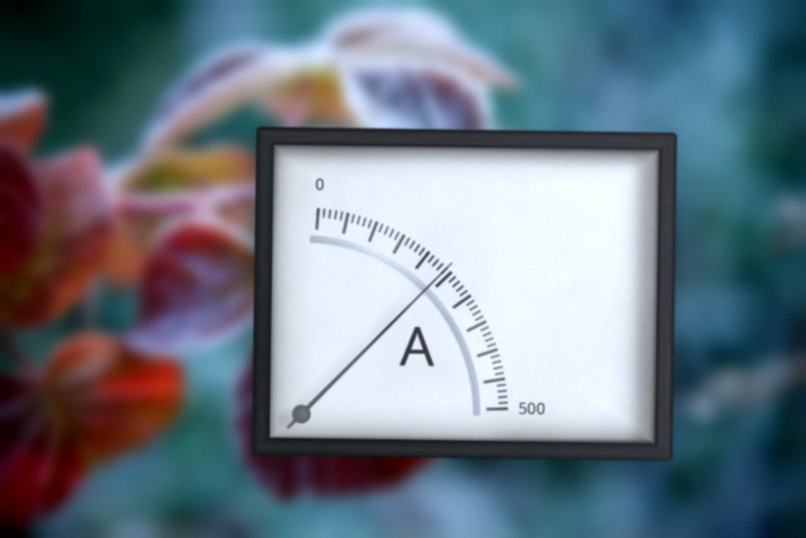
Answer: 240
